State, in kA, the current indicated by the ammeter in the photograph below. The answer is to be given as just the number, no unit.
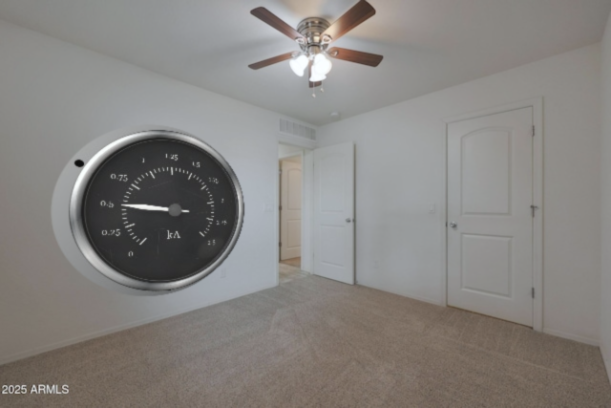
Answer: 0.5
